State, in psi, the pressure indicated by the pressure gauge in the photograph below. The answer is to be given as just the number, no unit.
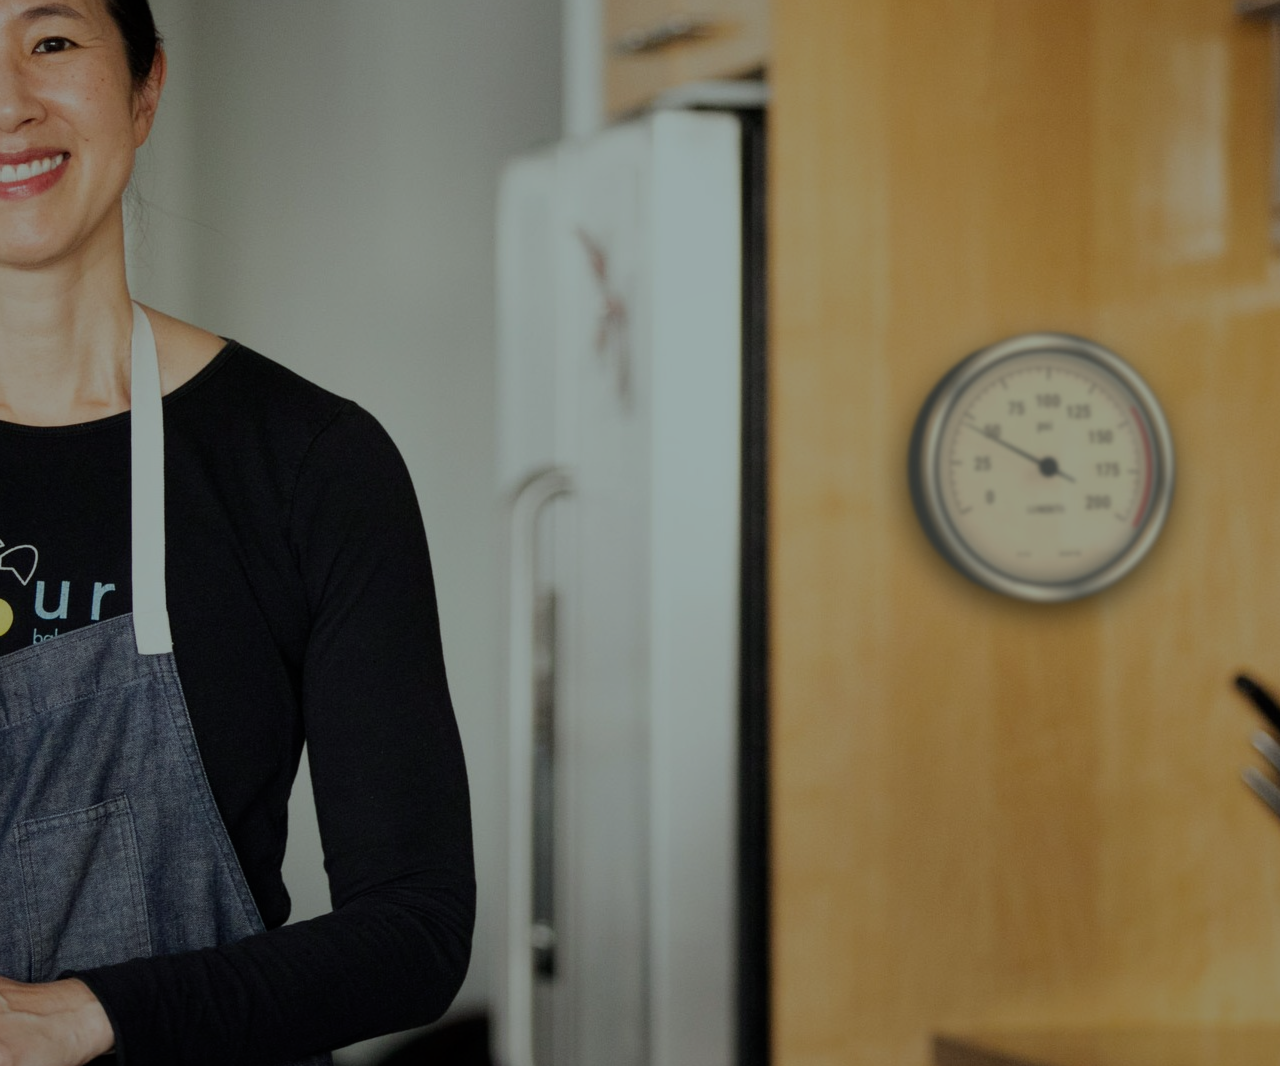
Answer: 45
